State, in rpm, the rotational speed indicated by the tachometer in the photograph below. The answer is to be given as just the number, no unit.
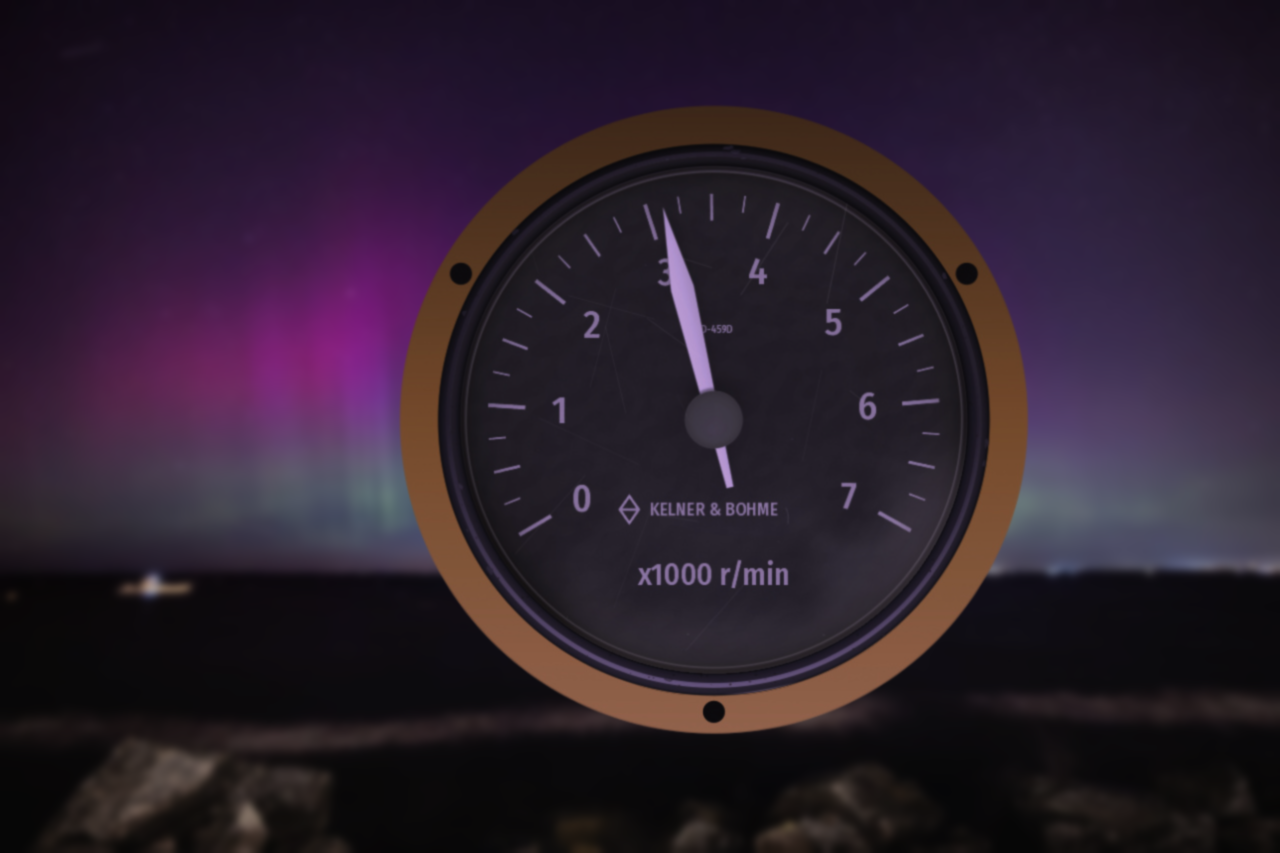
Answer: 3125
